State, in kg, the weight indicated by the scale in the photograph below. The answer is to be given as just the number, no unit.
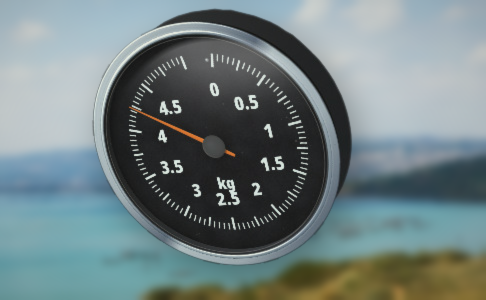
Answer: 4.25
